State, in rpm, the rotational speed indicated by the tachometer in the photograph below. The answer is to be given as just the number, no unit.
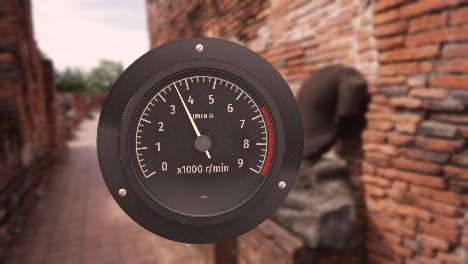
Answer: 3600
